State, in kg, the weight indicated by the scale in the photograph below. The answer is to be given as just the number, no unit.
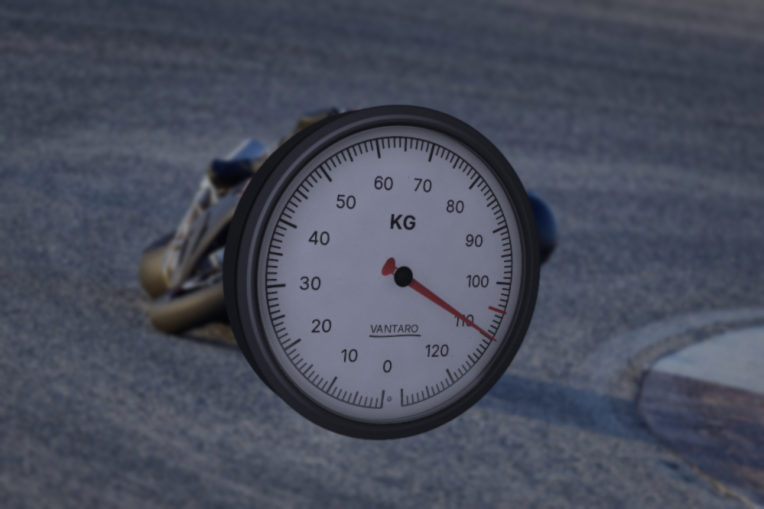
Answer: 110
